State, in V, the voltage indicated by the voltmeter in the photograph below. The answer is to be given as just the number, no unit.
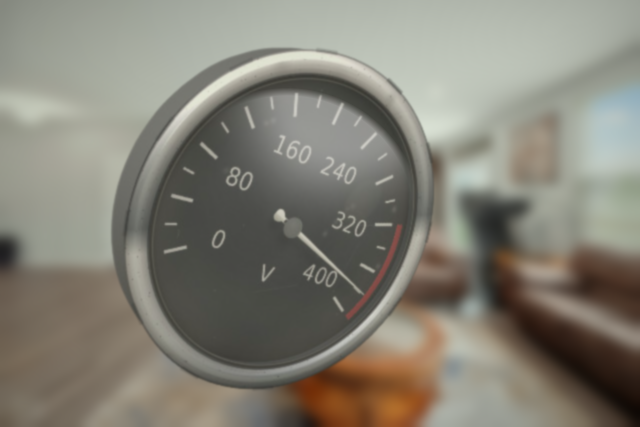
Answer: 380
